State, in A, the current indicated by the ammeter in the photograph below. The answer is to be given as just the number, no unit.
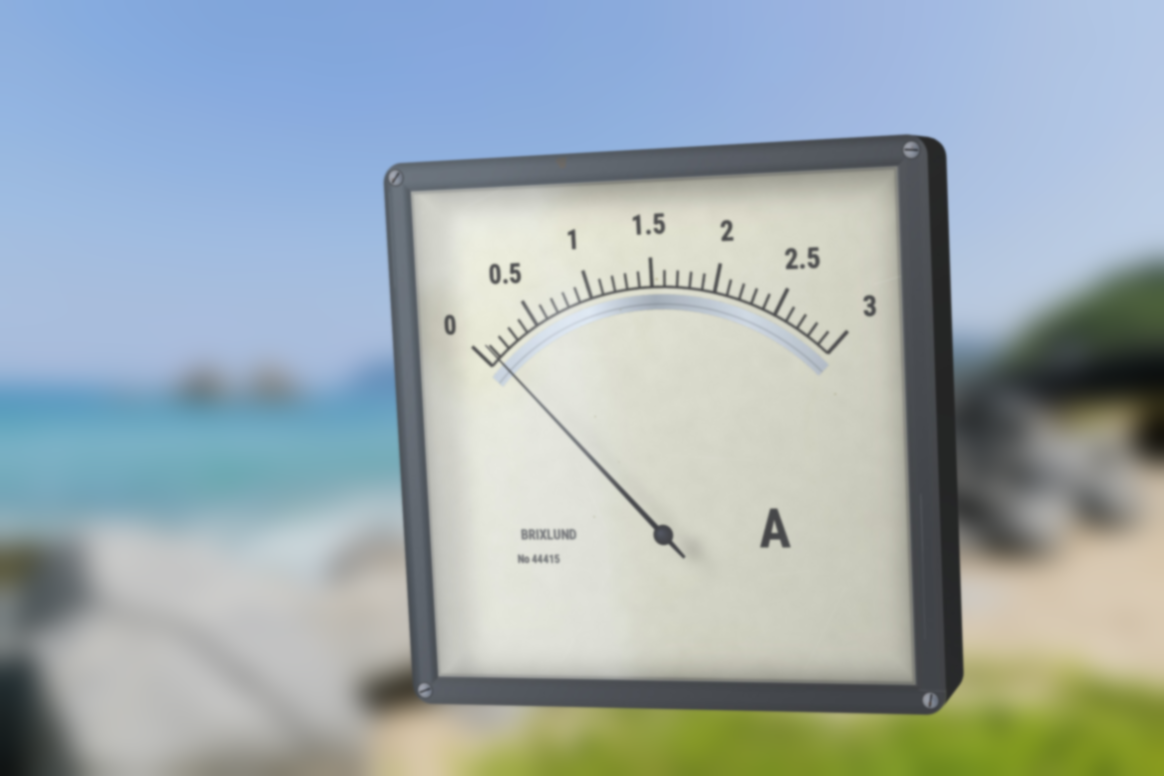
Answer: 0.1
